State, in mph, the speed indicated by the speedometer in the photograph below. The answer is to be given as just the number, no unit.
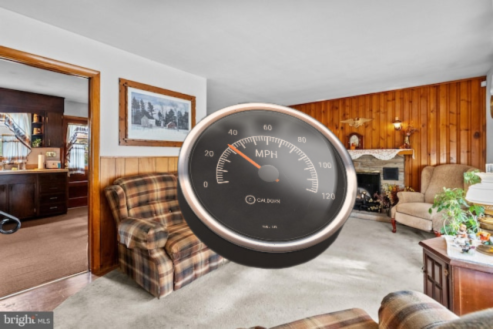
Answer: 30
